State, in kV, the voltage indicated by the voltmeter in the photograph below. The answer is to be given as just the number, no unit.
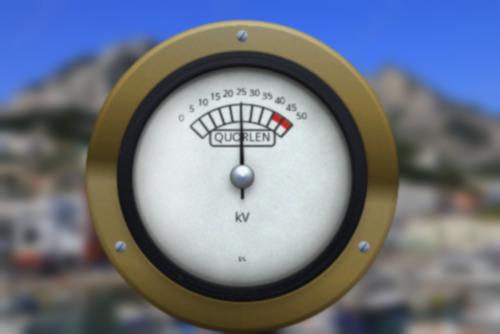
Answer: 25
